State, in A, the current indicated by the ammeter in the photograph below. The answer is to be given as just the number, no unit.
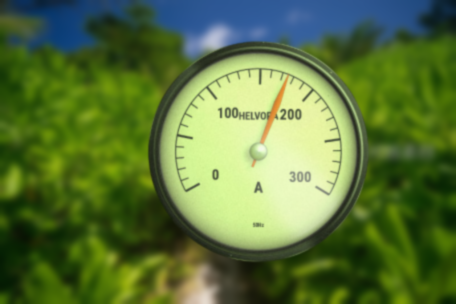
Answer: 175
